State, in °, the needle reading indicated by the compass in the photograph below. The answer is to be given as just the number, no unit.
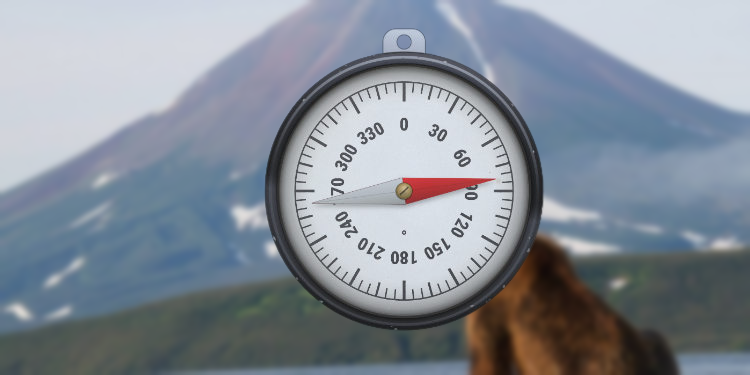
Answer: 82.5
